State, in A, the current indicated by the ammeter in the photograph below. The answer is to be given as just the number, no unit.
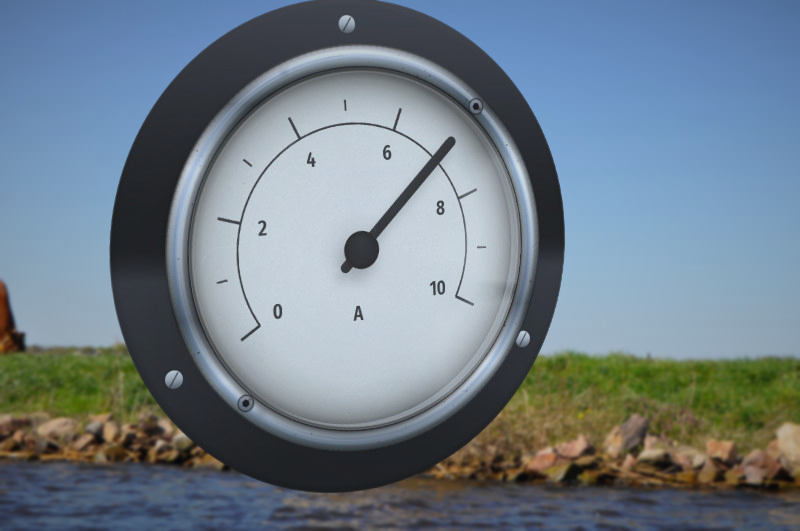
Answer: 7
